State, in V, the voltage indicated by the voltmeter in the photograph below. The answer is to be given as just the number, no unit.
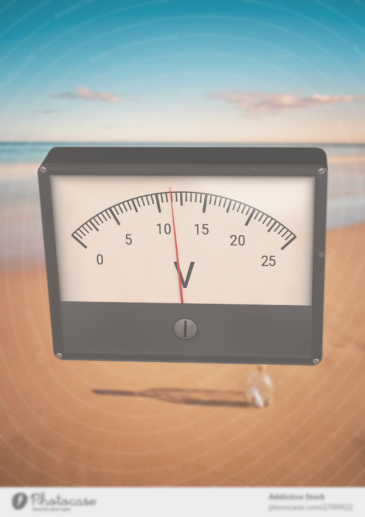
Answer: 11.5
